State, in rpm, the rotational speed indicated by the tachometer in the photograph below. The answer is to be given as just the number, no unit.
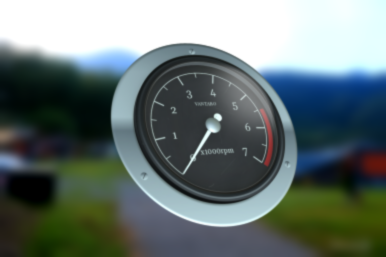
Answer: 0
